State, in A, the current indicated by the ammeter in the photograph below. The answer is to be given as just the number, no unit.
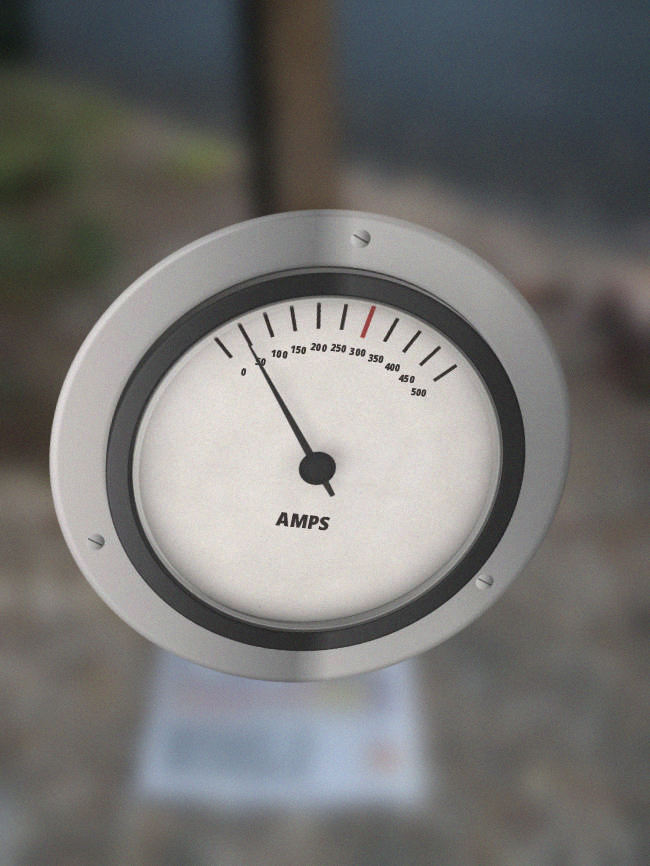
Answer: 50
